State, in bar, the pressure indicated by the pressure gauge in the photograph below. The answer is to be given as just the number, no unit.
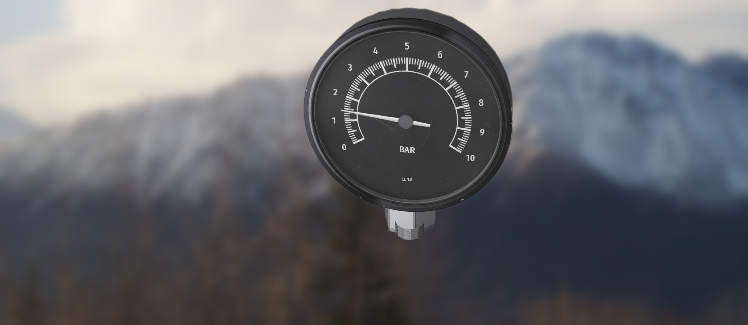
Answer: 1.5
